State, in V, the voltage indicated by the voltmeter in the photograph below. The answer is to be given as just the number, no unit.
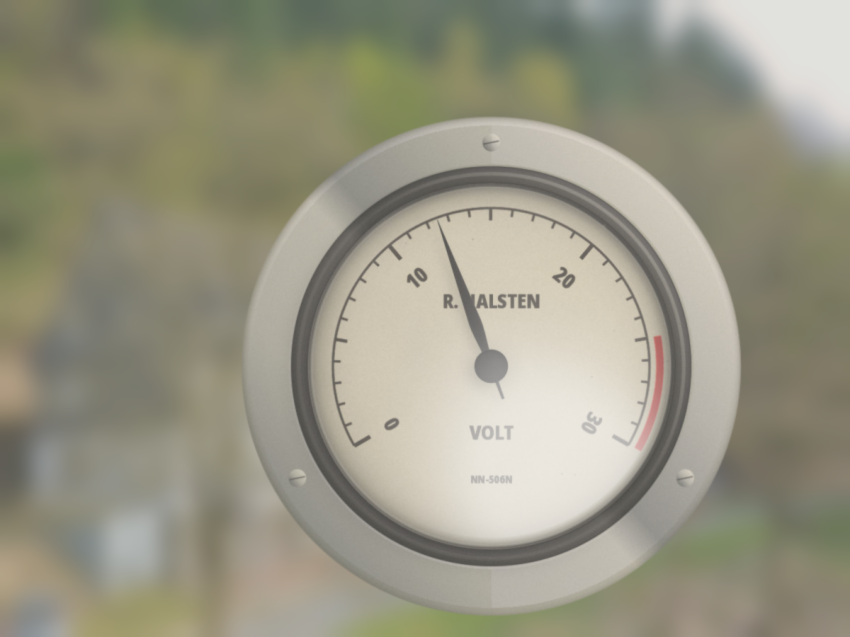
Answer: 12.5
